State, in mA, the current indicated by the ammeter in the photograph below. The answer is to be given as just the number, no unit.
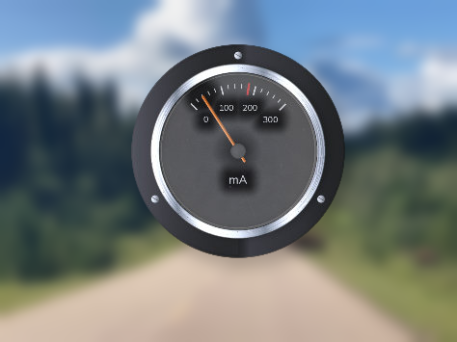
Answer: 40
